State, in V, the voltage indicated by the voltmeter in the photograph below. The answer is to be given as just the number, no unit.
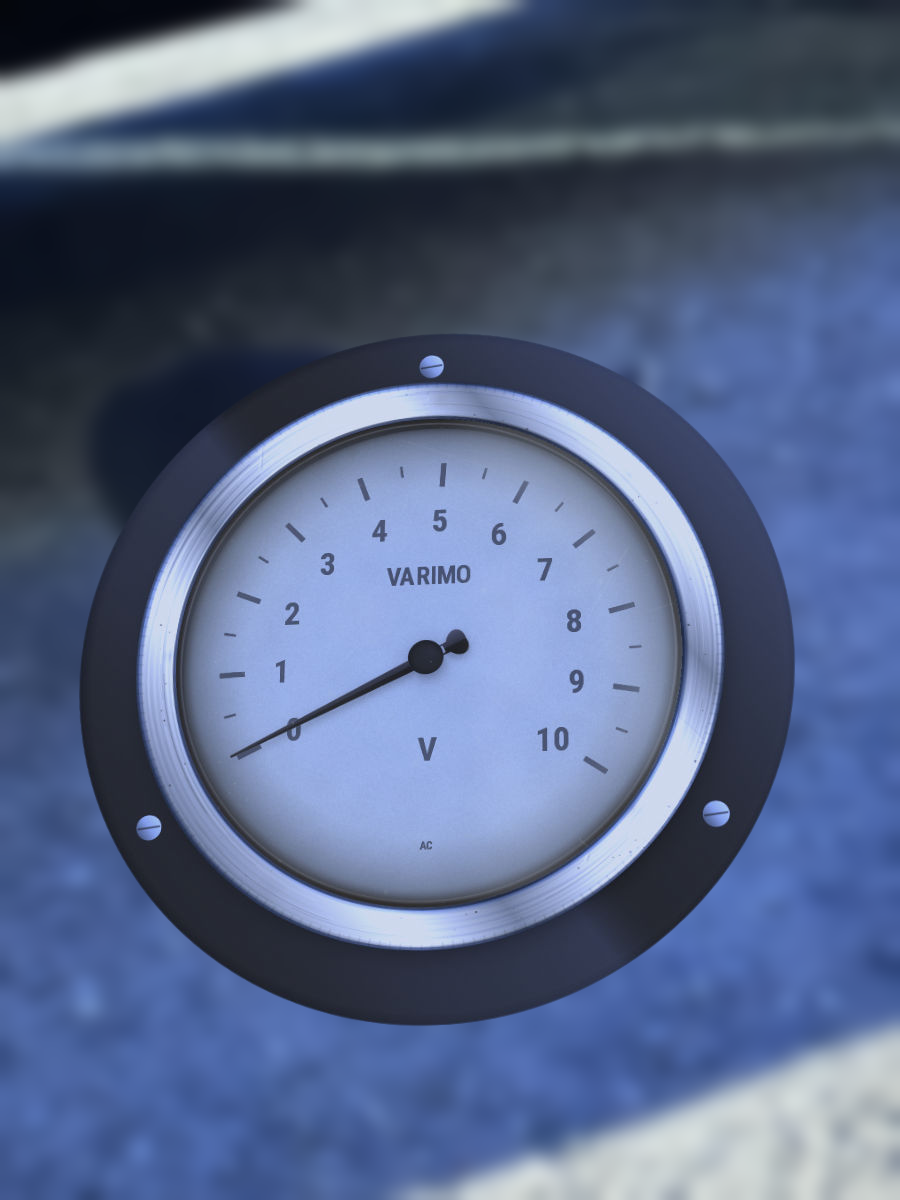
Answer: 0
